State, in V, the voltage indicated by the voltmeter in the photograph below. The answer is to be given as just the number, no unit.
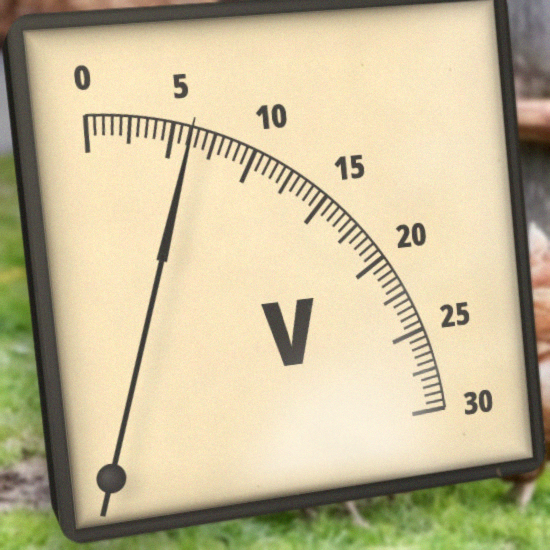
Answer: 6
